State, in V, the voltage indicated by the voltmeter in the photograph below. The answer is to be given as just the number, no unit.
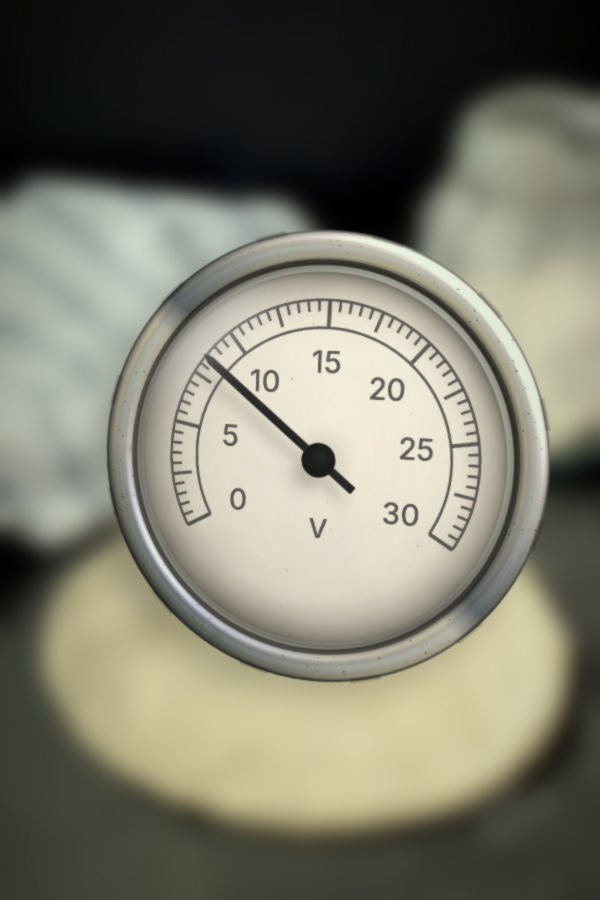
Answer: 8.5
